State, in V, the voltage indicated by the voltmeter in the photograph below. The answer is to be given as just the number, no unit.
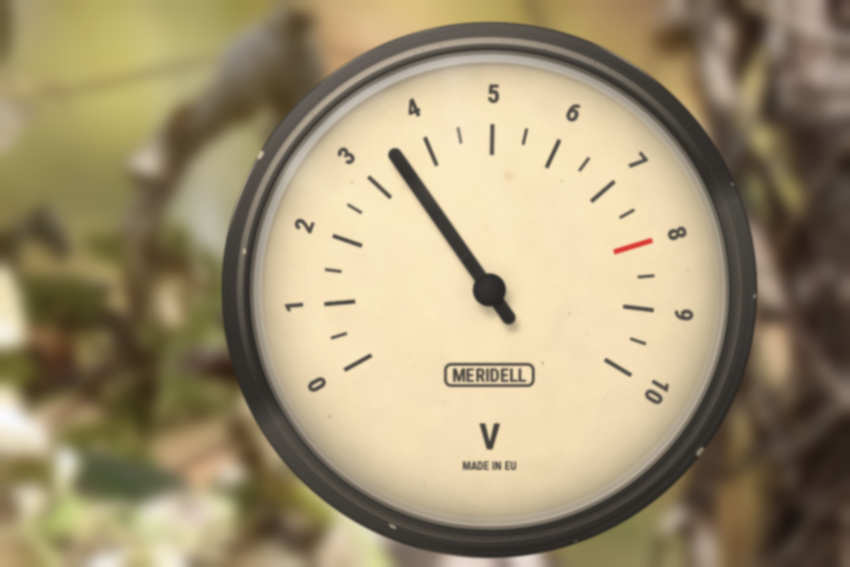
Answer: 3.5
